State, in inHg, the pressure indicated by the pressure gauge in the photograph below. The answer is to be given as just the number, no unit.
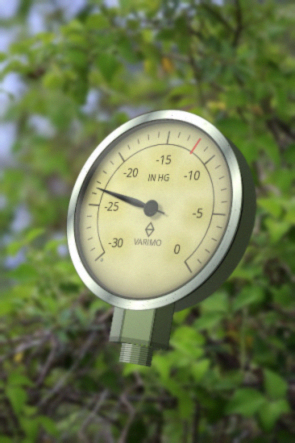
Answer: -23.5
